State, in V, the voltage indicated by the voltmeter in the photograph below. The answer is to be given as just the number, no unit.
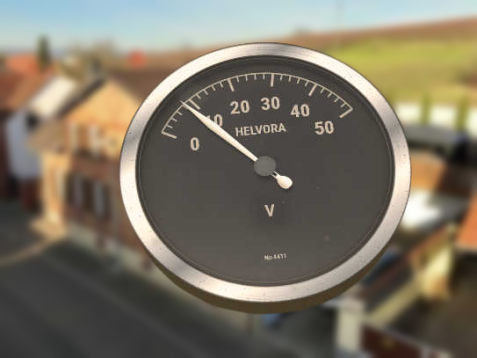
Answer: 8
